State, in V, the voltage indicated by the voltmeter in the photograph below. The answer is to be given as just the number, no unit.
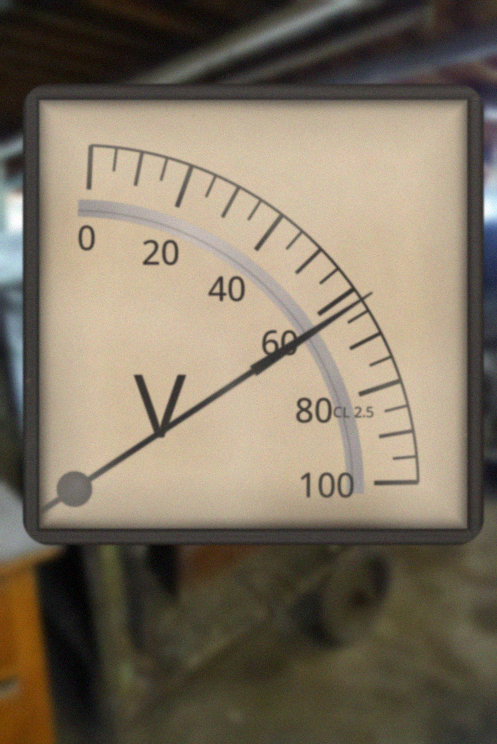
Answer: 62.5
